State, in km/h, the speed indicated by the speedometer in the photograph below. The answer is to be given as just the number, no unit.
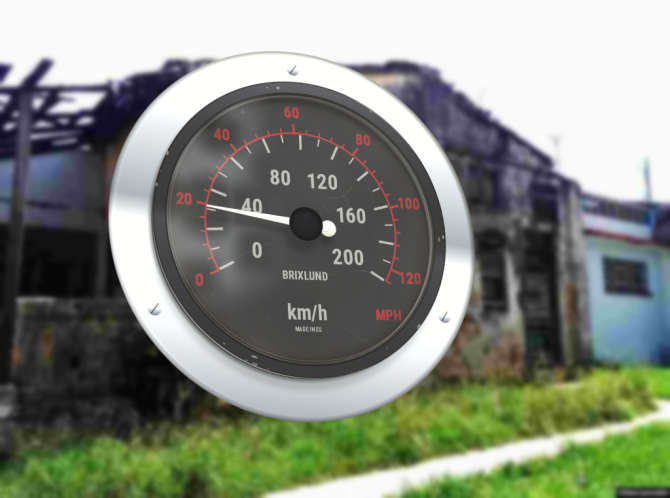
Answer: 30
